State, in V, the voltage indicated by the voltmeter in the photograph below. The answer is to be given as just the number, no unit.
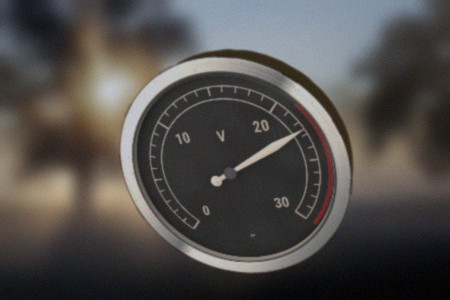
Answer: 22.5
